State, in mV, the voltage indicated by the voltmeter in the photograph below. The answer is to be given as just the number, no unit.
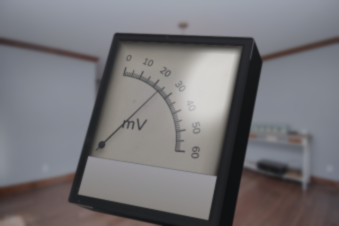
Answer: 25
